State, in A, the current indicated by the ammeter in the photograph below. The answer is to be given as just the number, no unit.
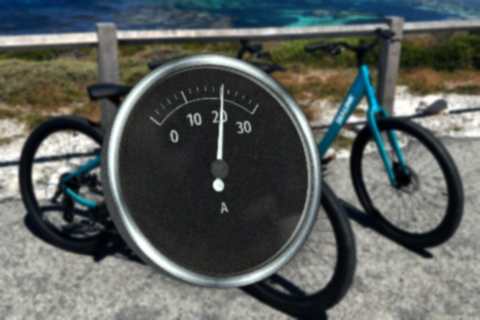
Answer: 20
